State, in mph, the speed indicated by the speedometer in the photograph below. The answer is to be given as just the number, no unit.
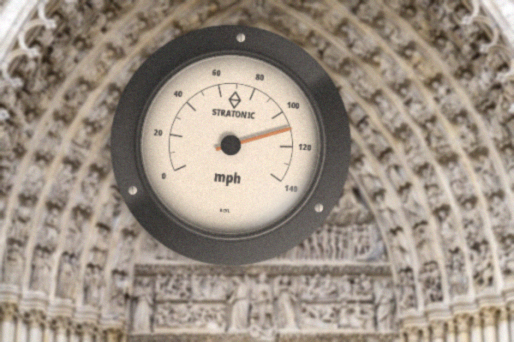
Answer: 110
